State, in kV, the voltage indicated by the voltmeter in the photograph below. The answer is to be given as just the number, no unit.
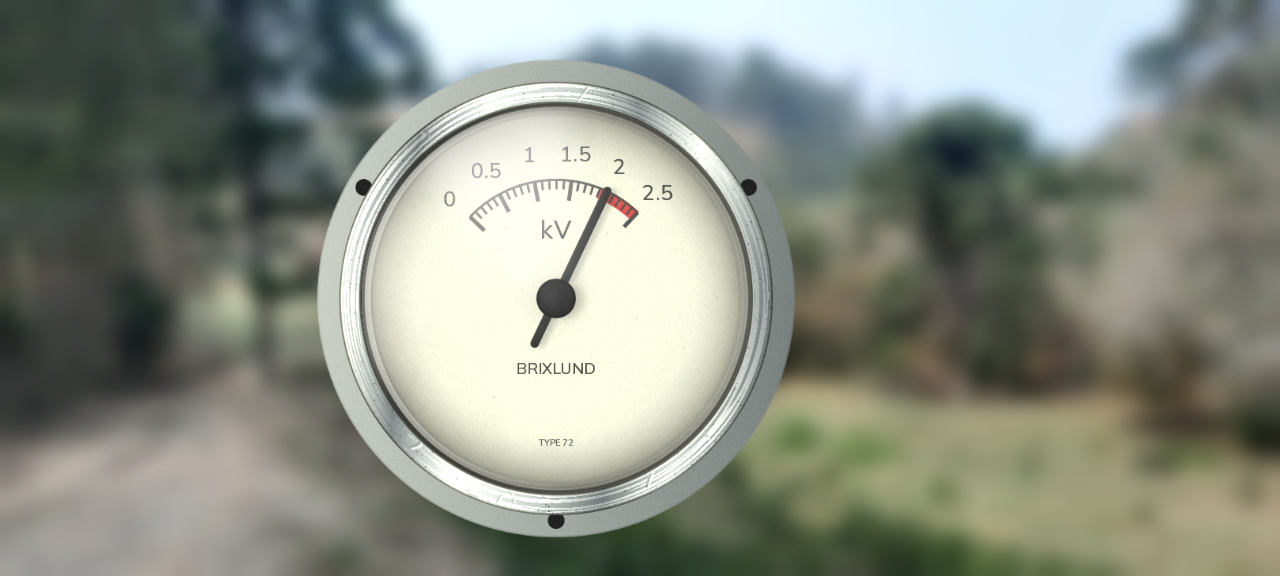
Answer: 2
